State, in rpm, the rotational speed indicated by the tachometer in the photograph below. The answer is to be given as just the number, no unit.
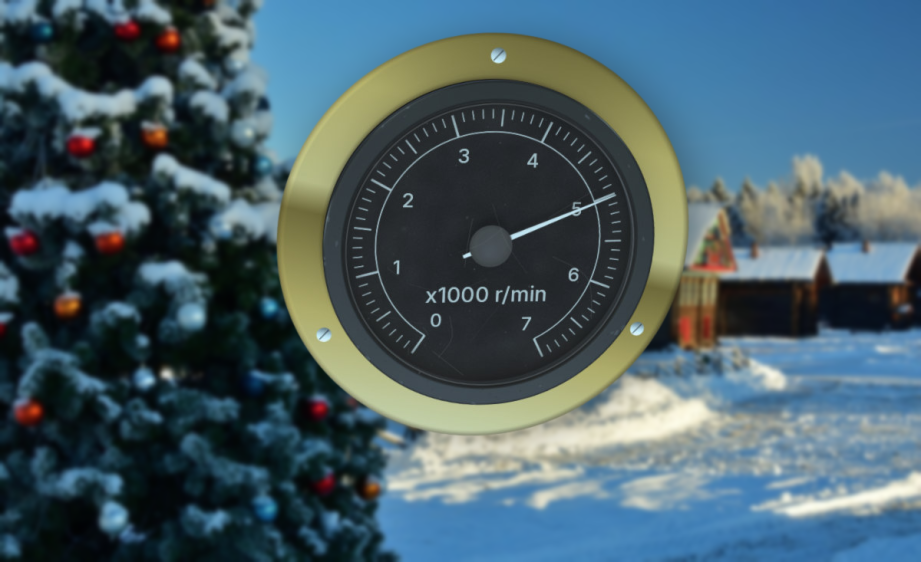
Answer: 5000
